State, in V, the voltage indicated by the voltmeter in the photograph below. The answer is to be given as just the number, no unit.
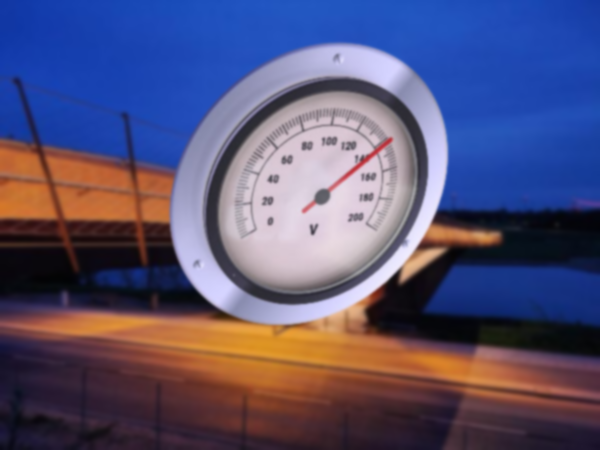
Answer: 140
